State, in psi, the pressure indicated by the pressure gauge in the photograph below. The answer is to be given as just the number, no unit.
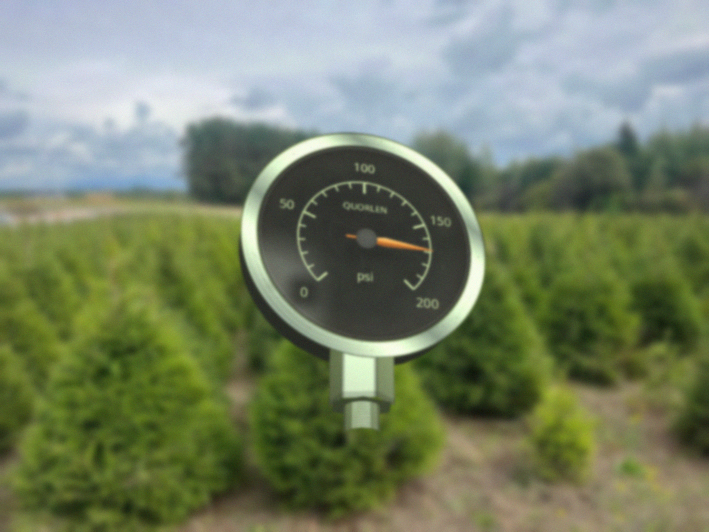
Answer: 170
